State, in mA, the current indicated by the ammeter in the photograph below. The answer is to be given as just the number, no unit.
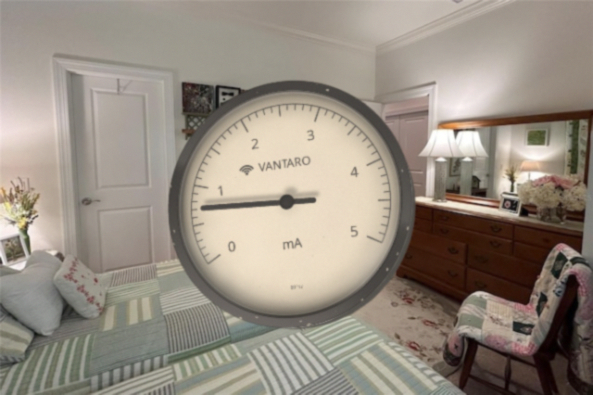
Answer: 0.7
